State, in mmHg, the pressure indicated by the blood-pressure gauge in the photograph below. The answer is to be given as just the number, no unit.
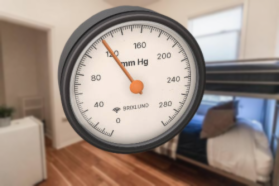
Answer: 120
